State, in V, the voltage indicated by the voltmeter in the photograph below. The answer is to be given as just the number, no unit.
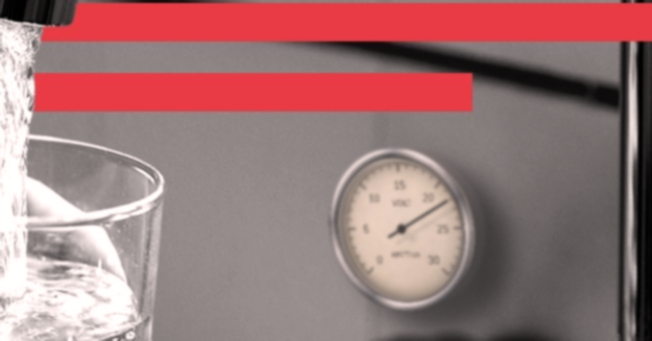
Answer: 22
